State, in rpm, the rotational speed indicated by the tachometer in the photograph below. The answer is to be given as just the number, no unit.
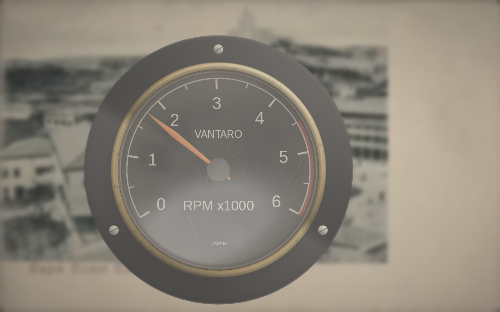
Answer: 1750
